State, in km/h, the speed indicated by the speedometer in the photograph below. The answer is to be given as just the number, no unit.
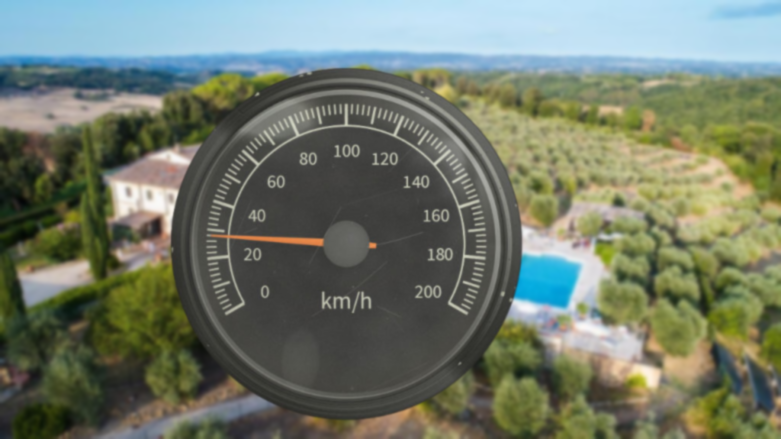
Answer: 28
